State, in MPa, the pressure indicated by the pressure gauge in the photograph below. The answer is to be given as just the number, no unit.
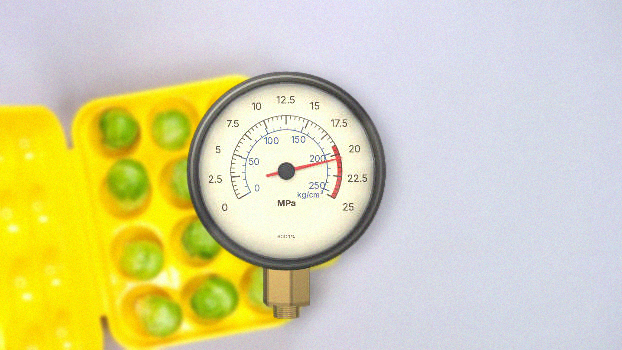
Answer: 20.5
